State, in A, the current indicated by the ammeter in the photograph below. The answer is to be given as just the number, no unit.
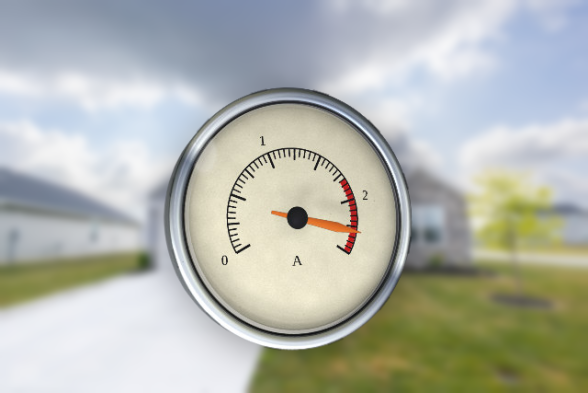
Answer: 2.3
